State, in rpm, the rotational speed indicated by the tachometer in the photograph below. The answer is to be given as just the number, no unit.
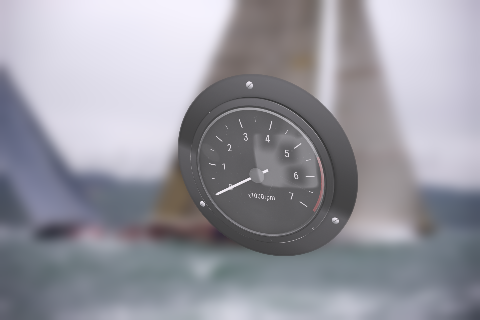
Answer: 0
